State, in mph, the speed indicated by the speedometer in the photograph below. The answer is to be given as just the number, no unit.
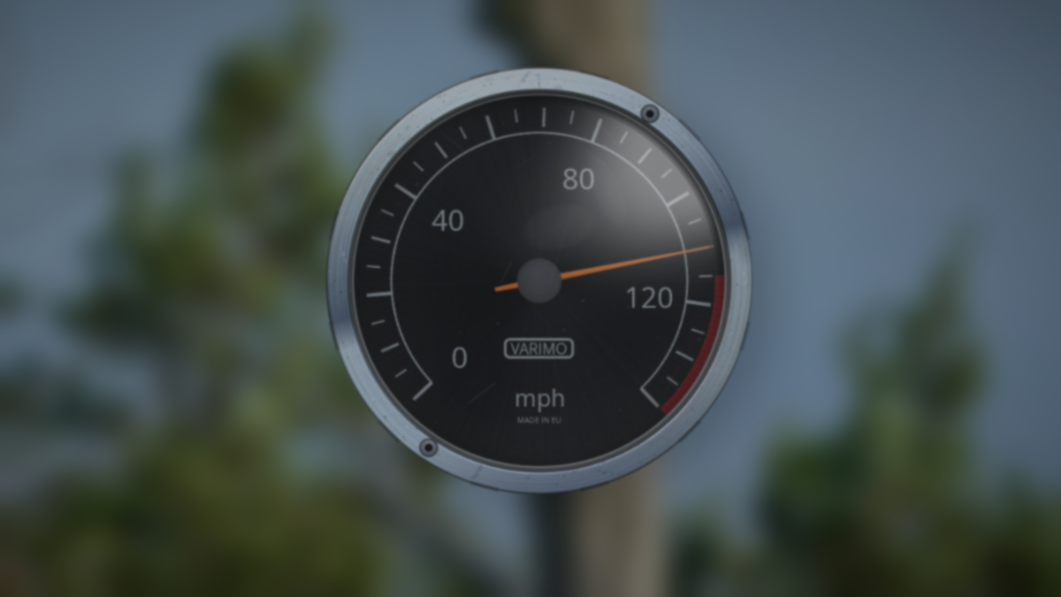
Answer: 110
